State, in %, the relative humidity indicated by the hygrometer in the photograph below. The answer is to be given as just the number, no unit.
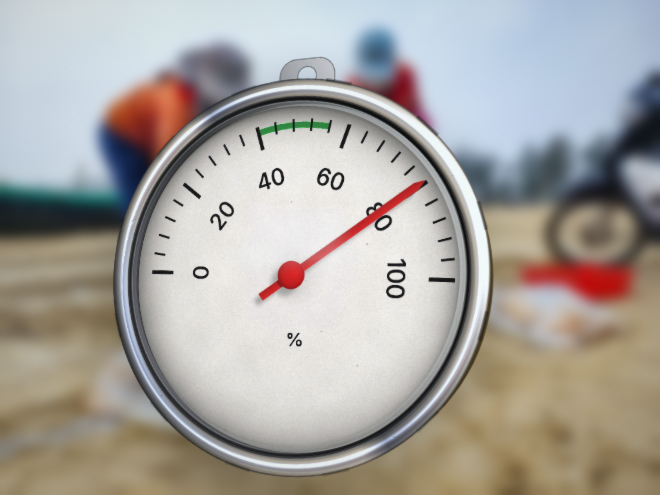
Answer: 80
